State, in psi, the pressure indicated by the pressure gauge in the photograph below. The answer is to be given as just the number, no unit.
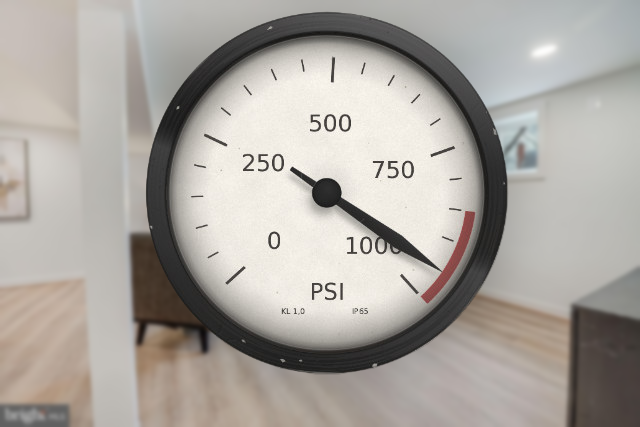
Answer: 950
